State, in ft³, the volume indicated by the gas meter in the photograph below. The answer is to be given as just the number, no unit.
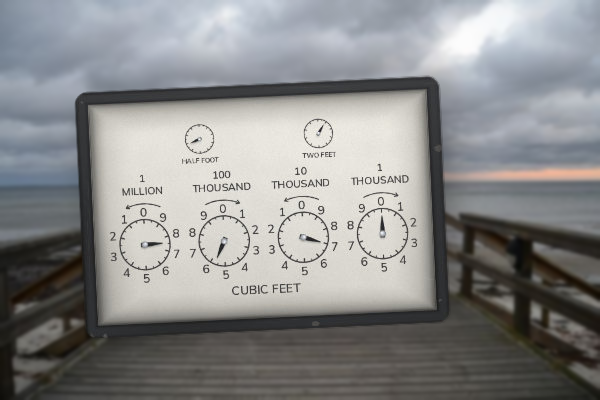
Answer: 757000
